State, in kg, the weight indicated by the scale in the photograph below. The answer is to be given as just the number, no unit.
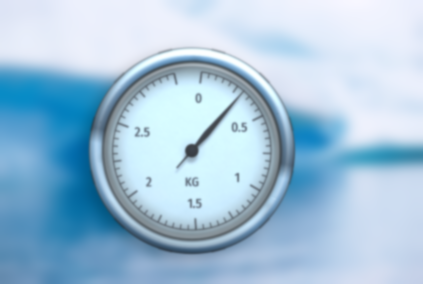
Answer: 0.3
